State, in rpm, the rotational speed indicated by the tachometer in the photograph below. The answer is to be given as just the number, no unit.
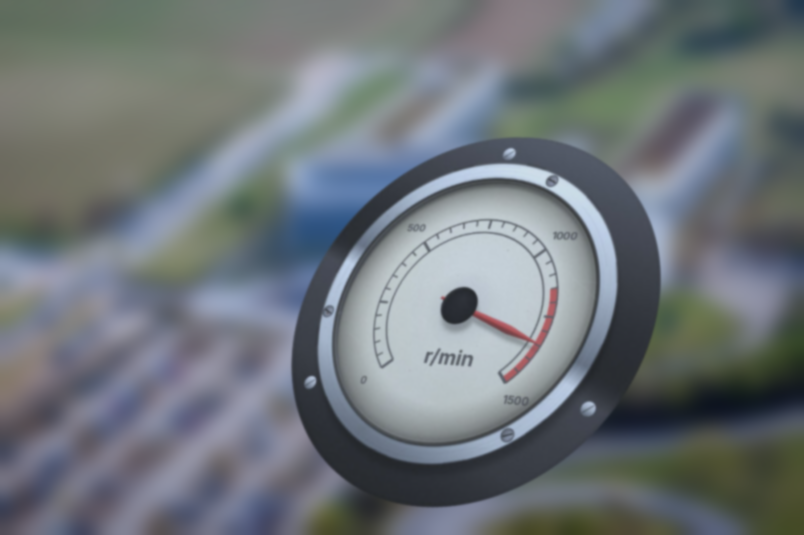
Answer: 1350
